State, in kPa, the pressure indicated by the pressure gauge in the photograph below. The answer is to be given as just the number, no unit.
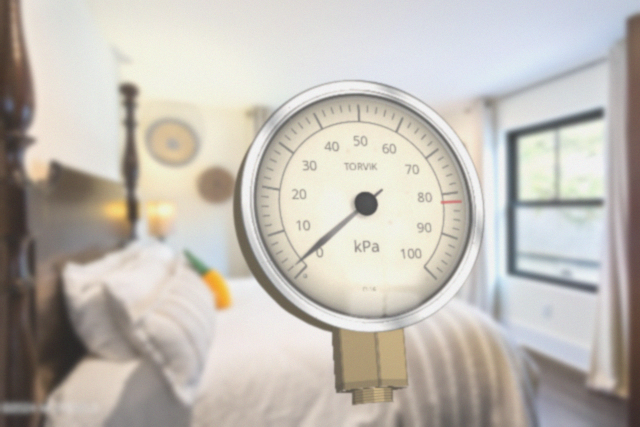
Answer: 2
